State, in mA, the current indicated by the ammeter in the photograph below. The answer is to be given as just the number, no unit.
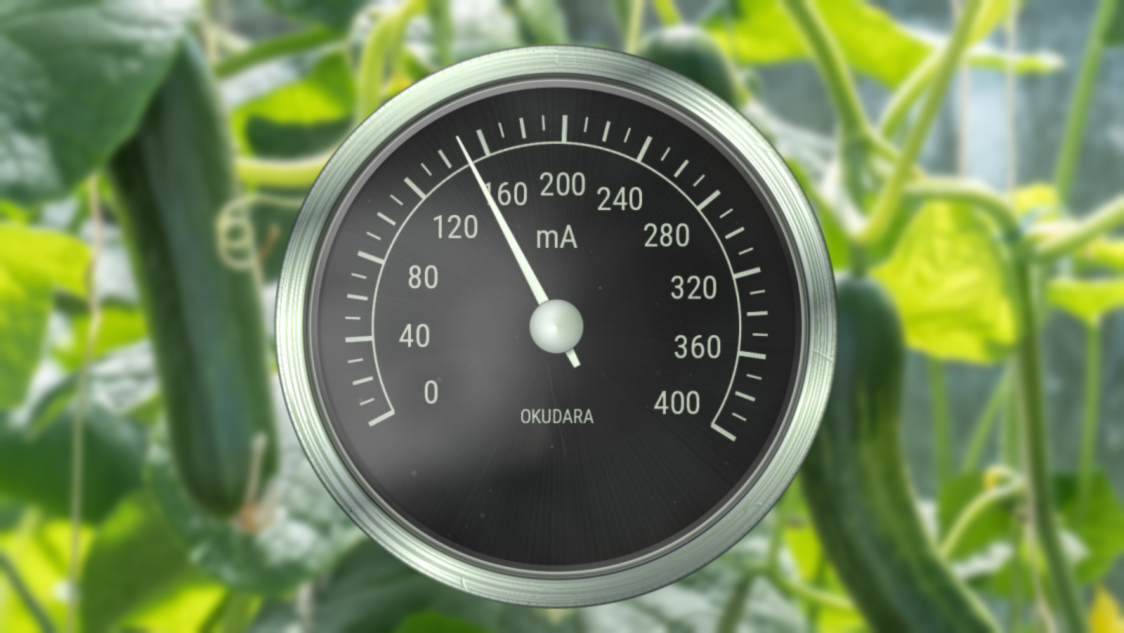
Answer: 150
